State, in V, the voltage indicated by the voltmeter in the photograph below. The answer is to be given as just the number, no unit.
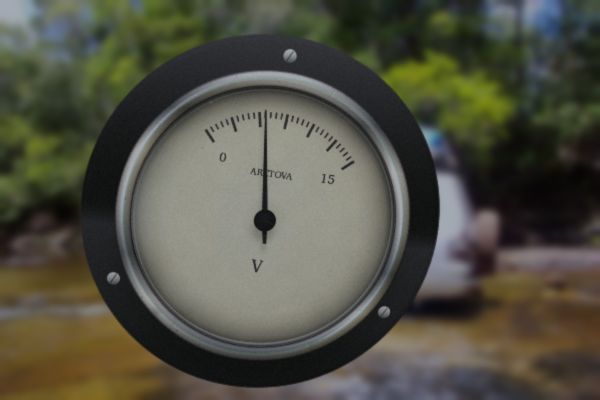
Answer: 5.5
